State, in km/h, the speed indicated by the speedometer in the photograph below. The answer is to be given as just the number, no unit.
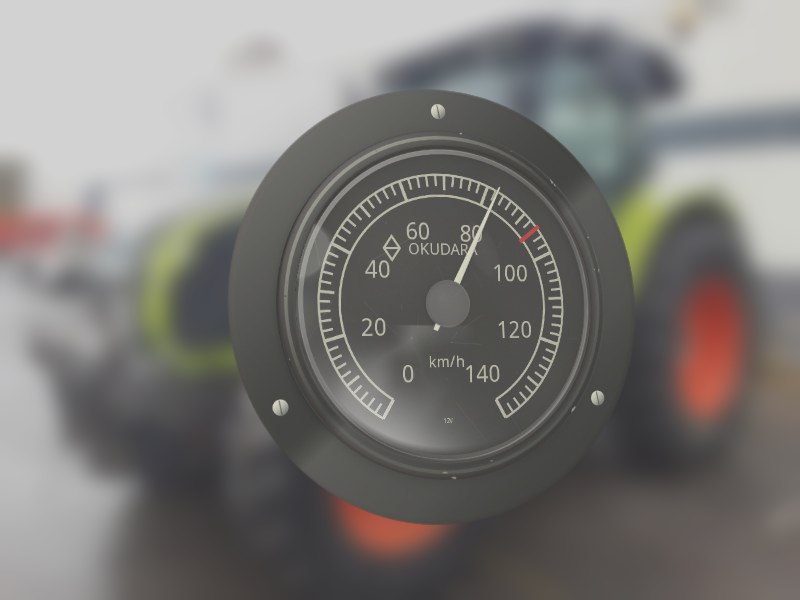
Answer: 82
